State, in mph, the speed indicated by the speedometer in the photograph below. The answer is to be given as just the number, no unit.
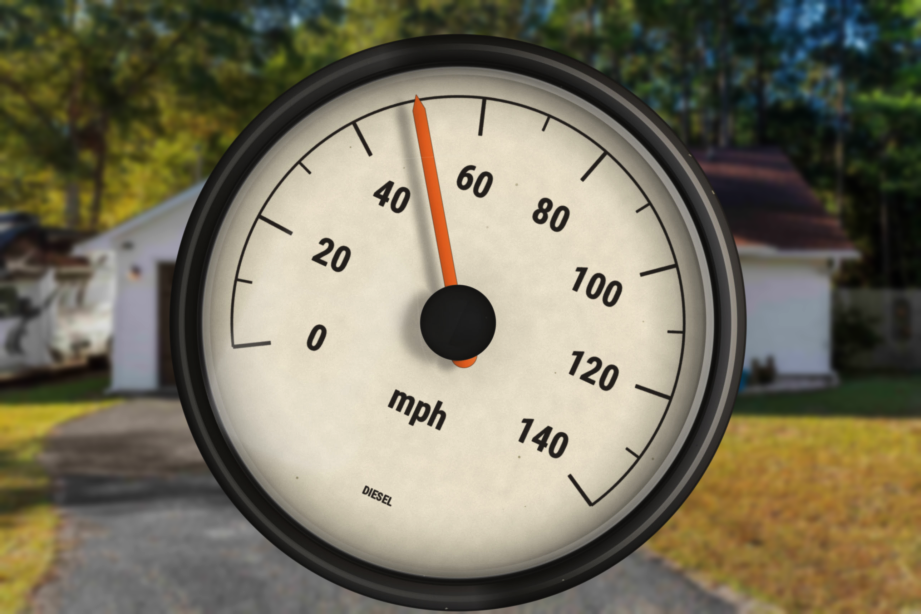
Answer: 50
